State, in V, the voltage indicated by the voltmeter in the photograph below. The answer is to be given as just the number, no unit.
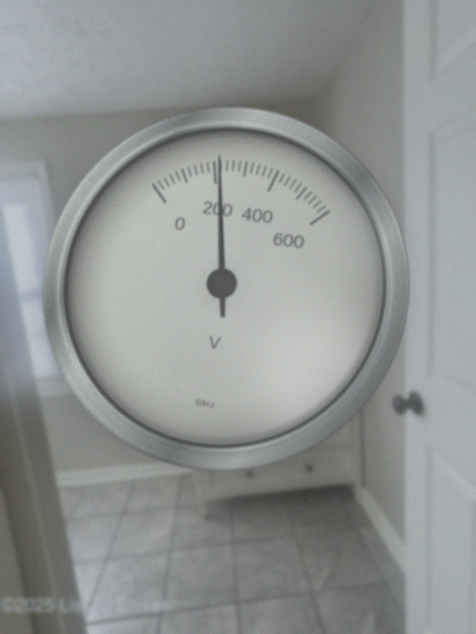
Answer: 220
